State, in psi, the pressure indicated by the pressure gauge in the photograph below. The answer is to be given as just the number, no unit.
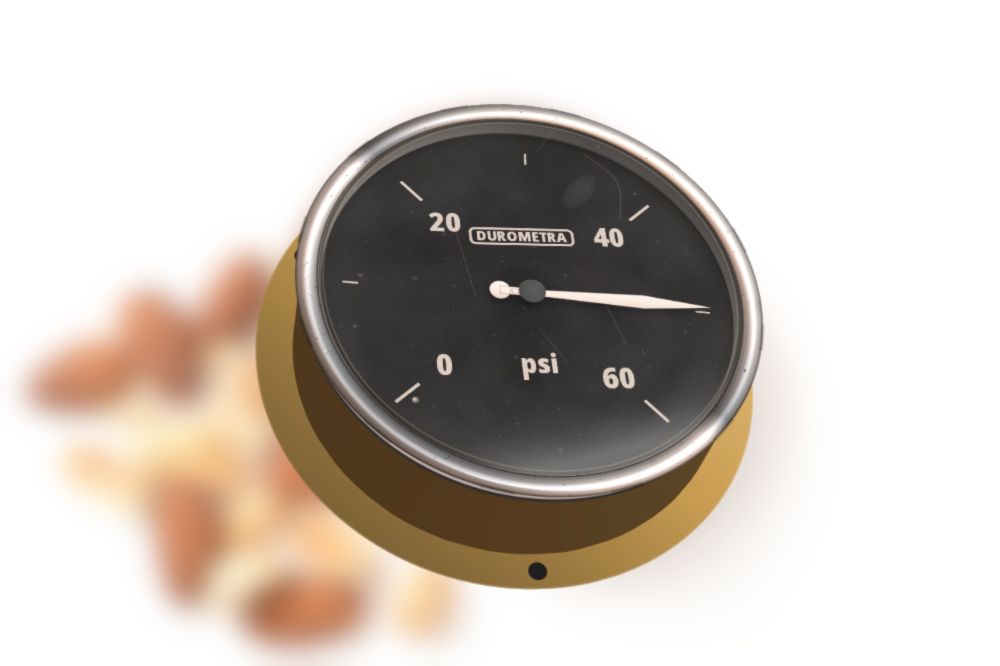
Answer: 50
